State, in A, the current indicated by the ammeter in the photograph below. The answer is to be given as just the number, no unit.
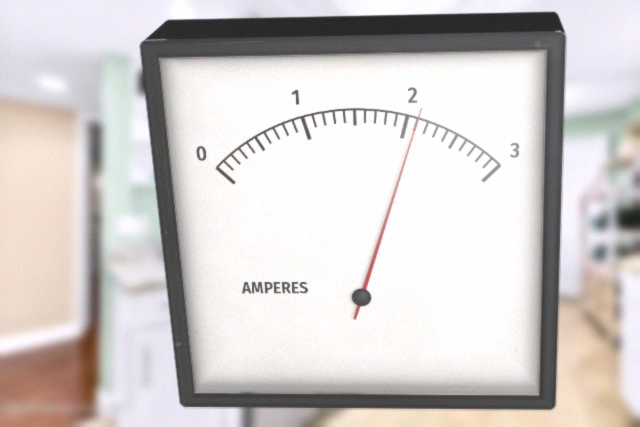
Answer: 2.1
